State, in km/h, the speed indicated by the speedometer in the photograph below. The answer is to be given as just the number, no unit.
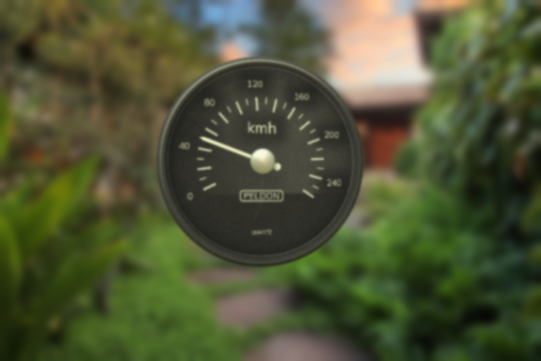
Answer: 50
